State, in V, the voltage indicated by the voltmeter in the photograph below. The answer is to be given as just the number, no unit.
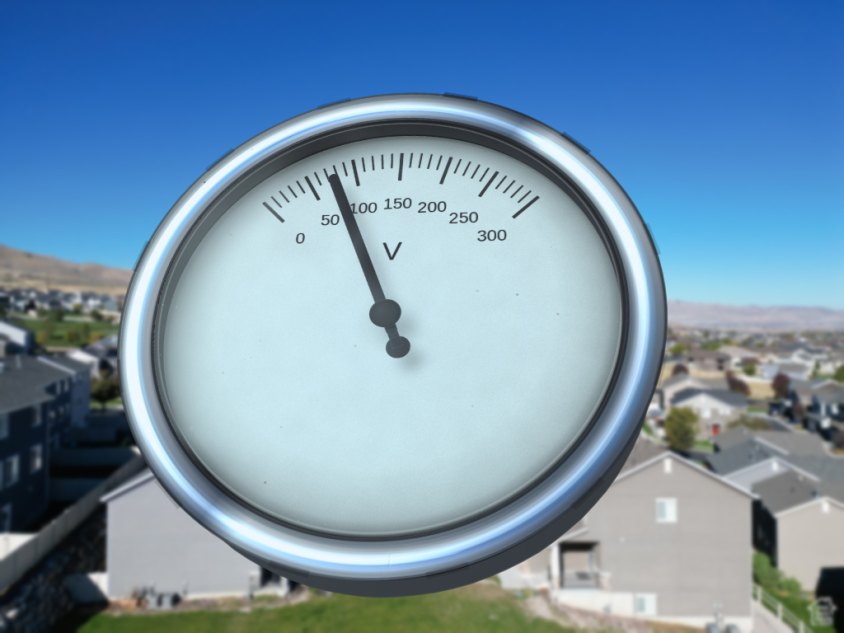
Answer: 75
